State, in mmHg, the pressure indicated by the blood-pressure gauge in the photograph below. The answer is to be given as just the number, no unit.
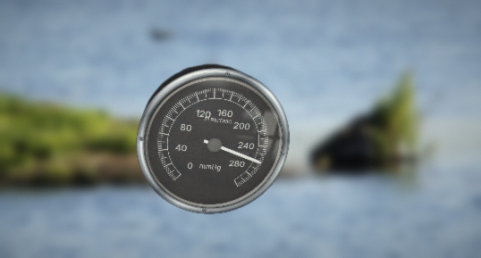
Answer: 260
